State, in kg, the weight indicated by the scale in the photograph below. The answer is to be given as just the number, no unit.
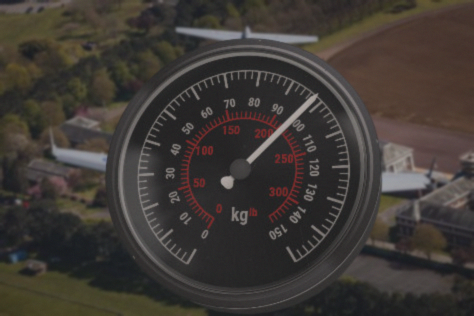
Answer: 98
